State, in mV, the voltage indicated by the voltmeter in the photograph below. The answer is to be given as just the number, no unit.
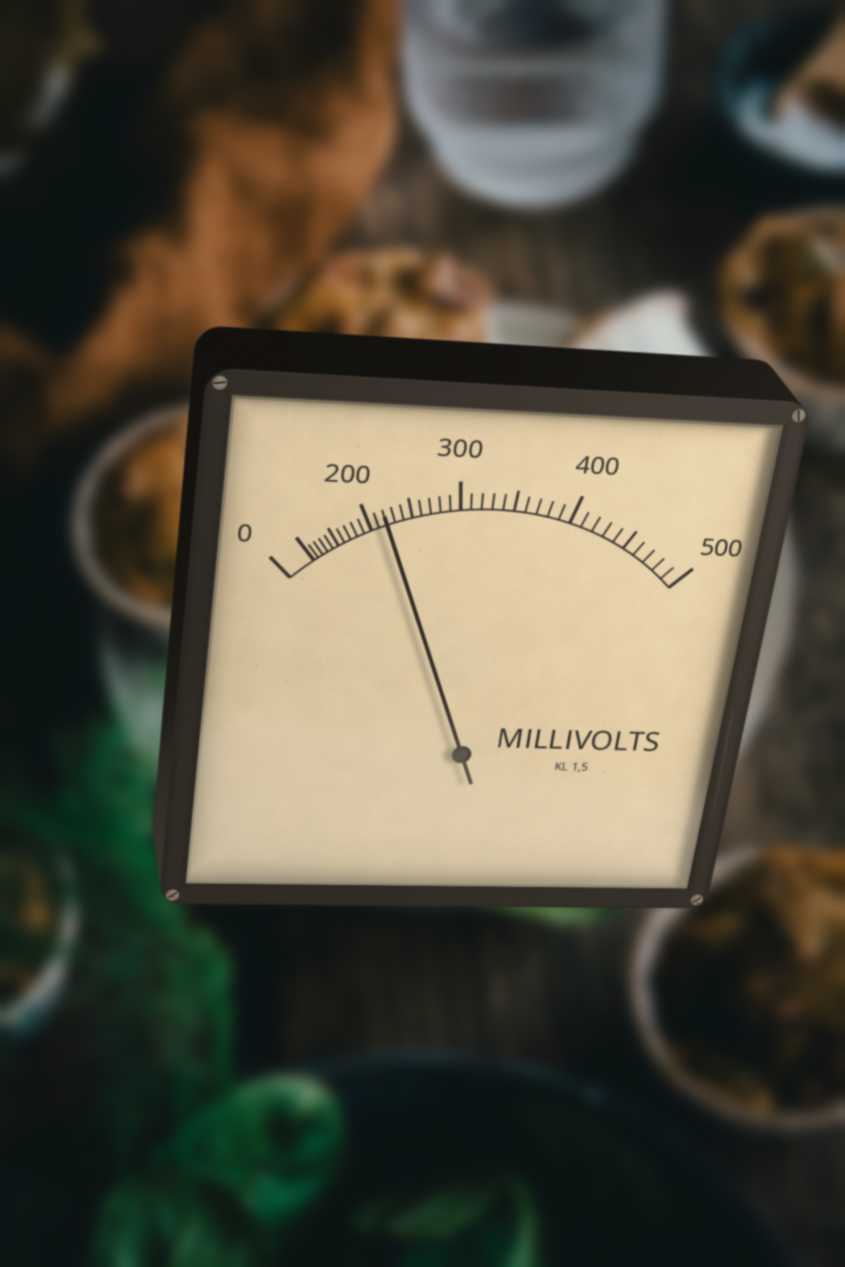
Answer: 220
